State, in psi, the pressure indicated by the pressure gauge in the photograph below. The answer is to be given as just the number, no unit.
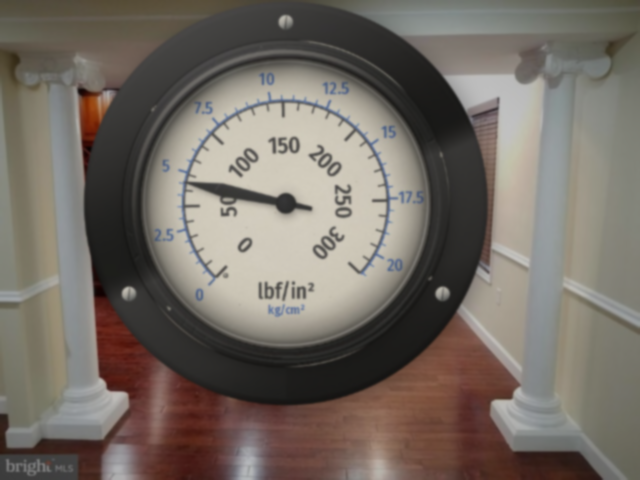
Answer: 65
